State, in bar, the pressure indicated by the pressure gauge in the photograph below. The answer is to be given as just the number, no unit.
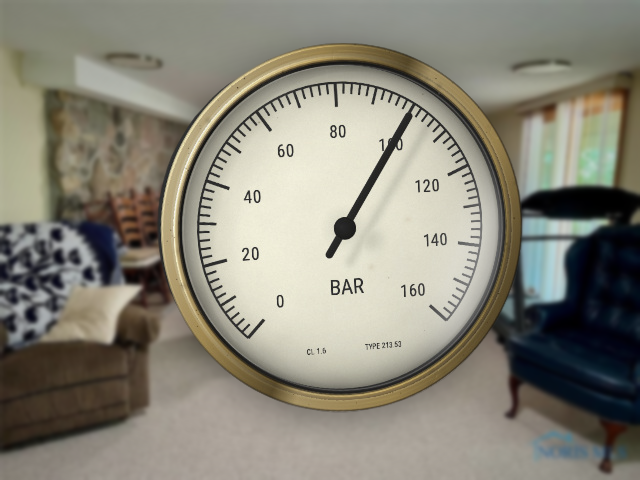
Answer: 100
